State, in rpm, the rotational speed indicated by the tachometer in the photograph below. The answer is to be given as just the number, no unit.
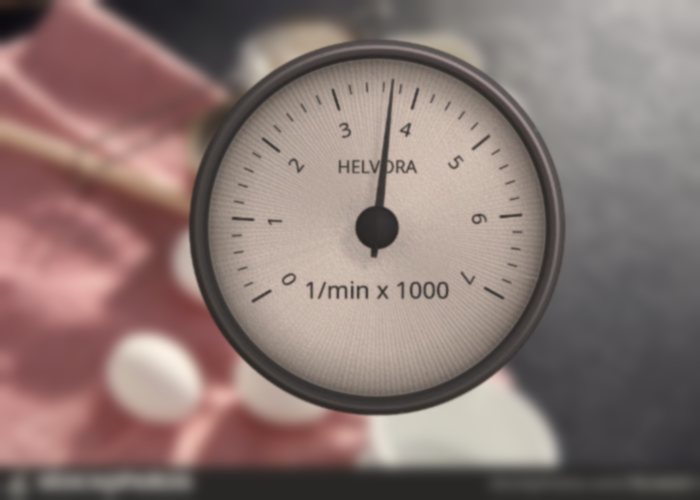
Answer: 3700
